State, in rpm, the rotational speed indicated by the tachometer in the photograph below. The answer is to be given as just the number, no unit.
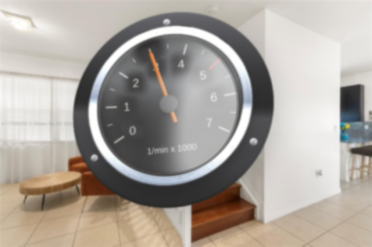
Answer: 3000
